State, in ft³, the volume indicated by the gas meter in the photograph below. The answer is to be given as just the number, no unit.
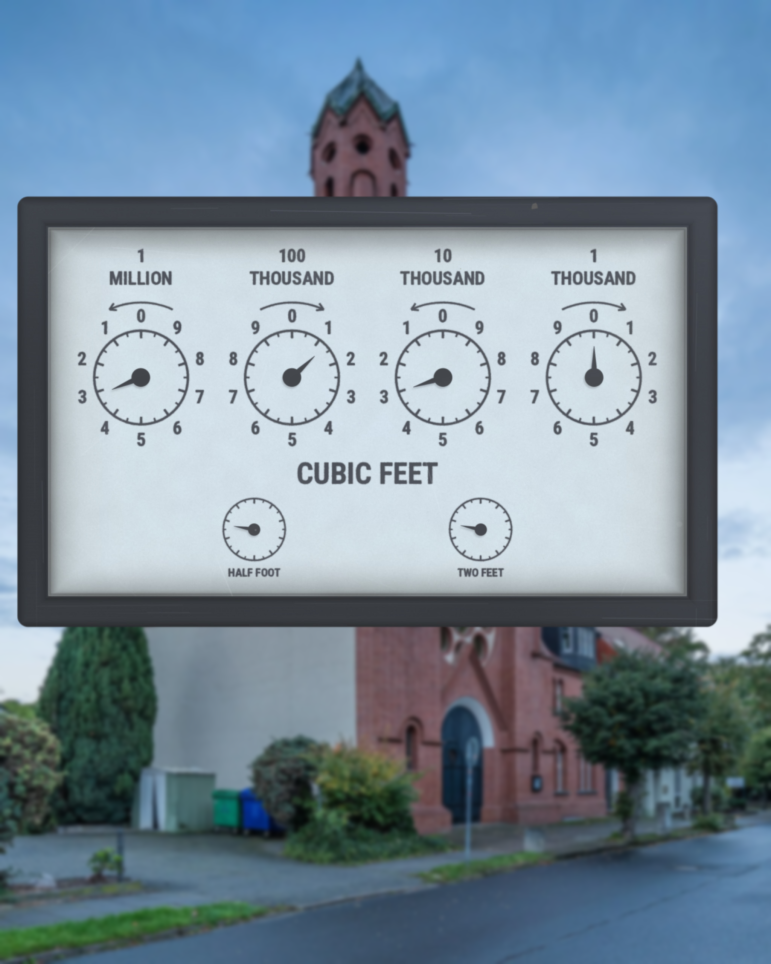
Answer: 313000
